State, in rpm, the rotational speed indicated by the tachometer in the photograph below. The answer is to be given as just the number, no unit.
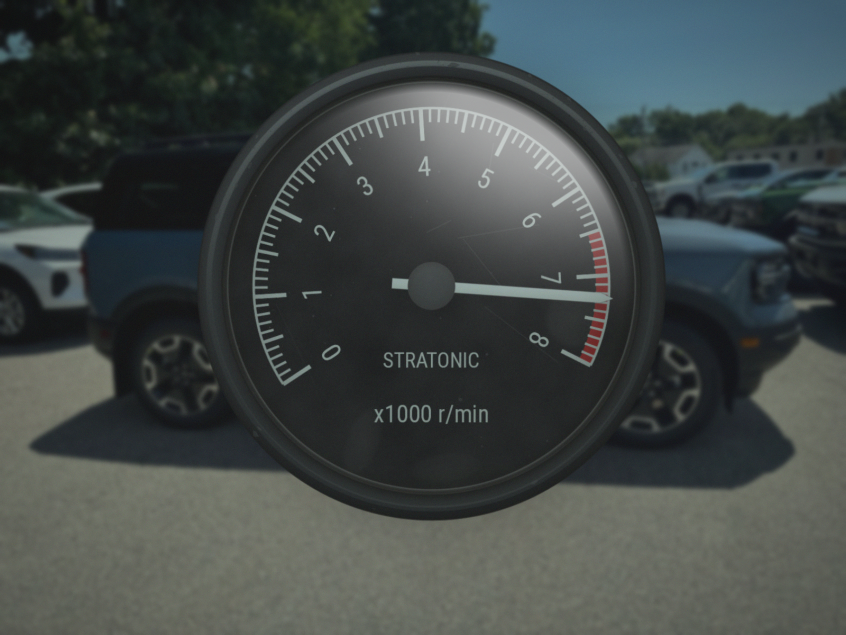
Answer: 7250
